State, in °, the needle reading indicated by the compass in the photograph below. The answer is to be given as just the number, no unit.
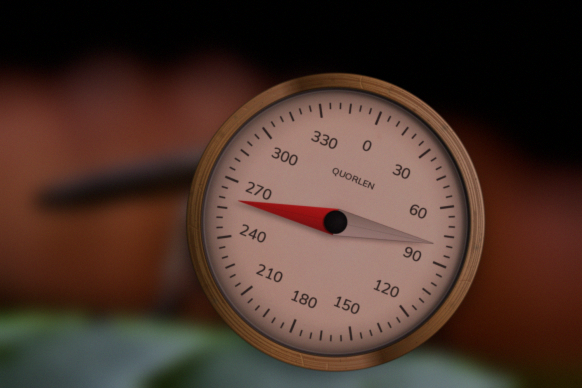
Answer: 260
